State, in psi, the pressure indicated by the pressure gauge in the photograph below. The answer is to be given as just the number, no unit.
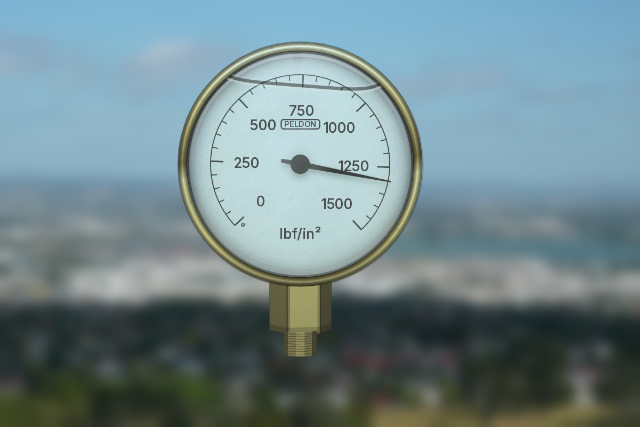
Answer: 1300
